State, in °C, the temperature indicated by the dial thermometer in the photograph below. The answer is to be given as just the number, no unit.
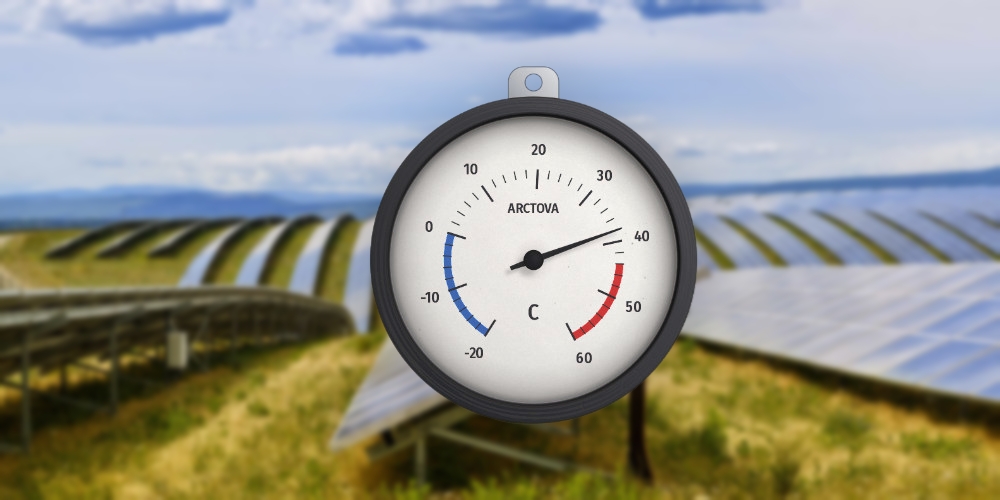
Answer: 38
